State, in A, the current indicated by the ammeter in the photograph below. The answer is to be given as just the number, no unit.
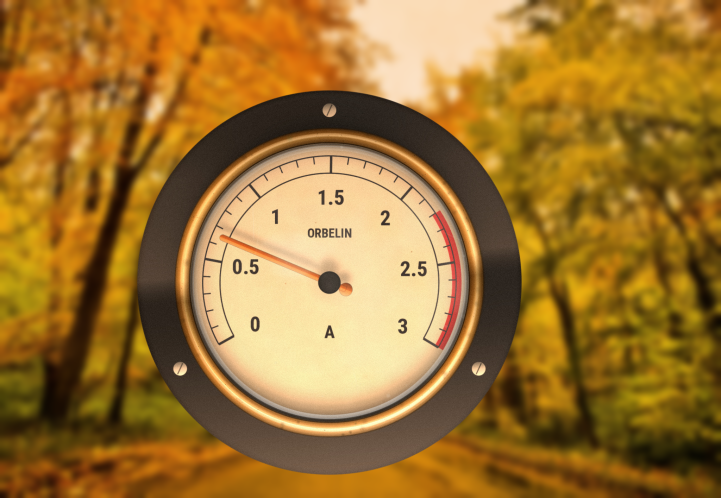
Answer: 0.65
